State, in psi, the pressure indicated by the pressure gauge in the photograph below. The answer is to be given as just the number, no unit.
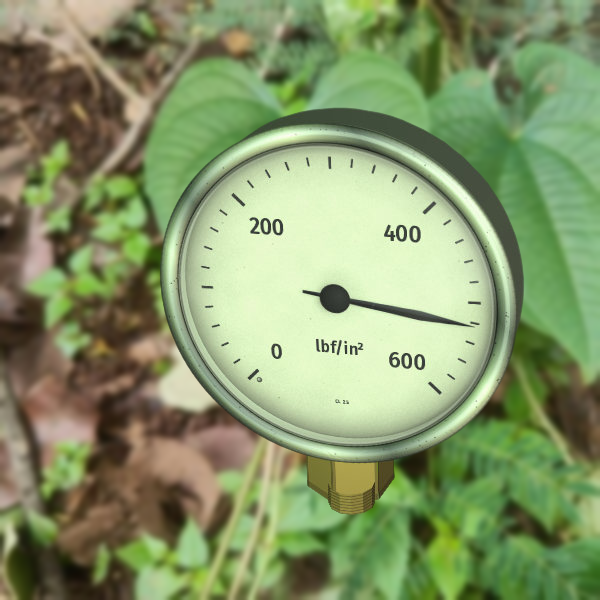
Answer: 520
